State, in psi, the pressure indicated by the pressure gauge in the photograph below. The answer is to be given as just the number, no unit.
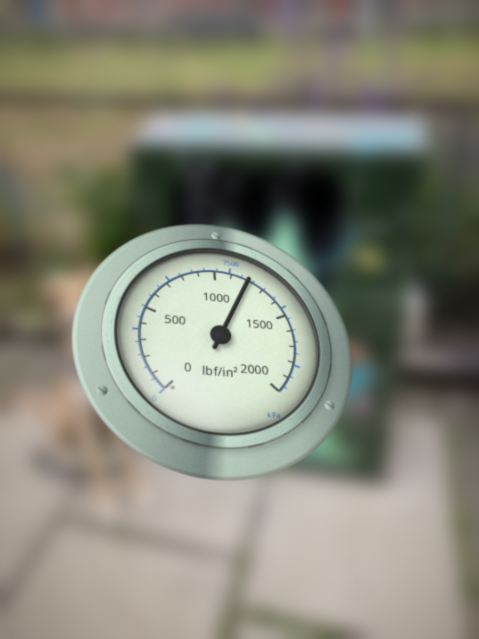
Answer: 1200
